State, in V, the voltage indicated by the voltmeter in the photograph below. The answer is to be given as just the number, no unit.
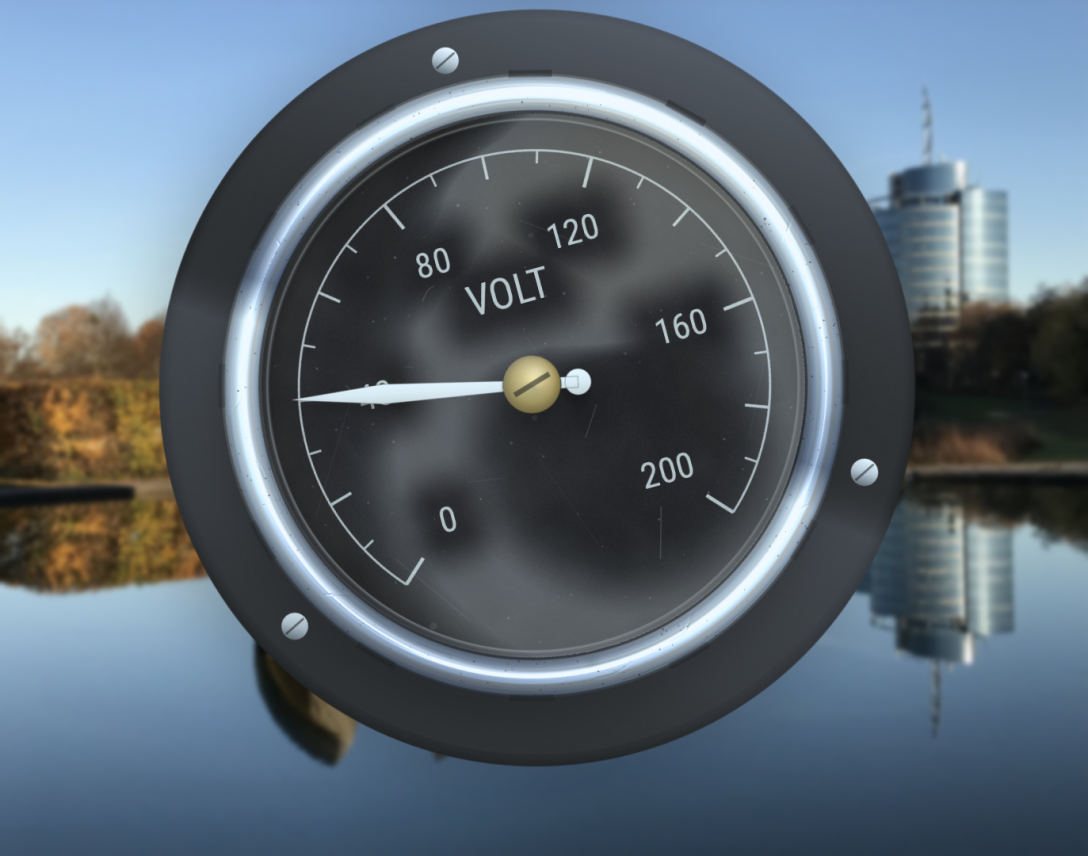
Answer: 40
